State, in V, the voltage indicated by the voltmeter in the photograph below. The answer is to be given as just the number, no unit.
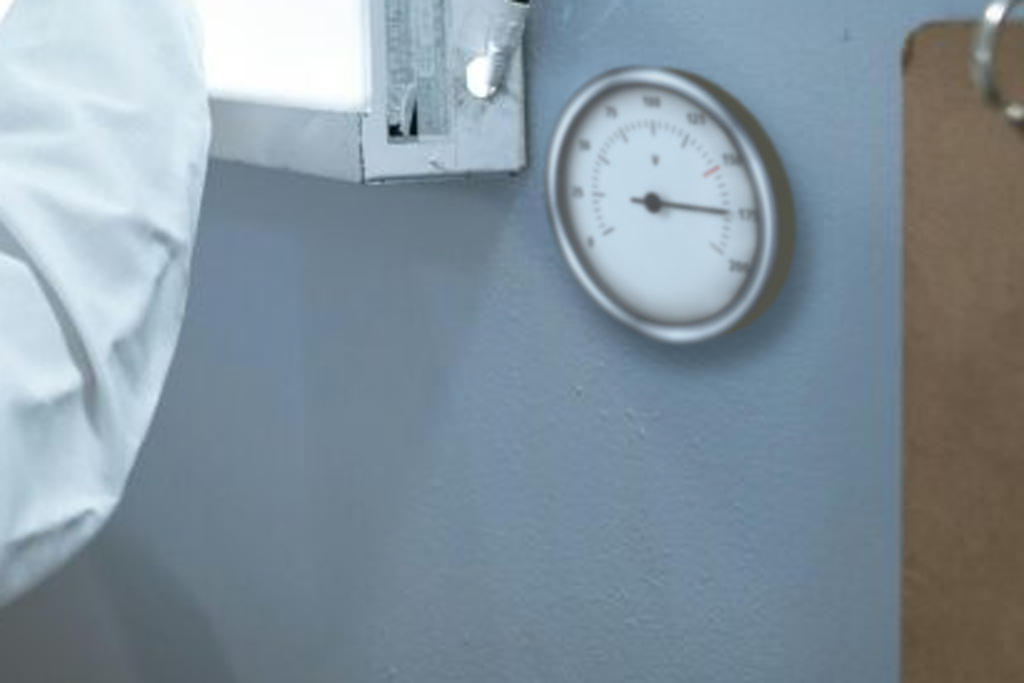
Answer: 175
